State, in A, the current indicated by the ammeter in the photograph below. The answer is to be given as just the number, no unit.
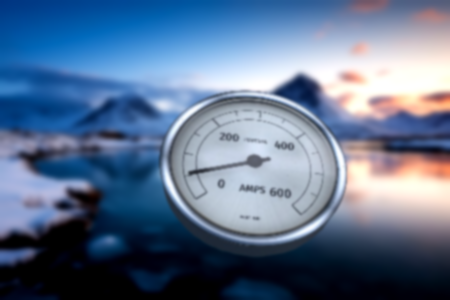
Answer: 50
